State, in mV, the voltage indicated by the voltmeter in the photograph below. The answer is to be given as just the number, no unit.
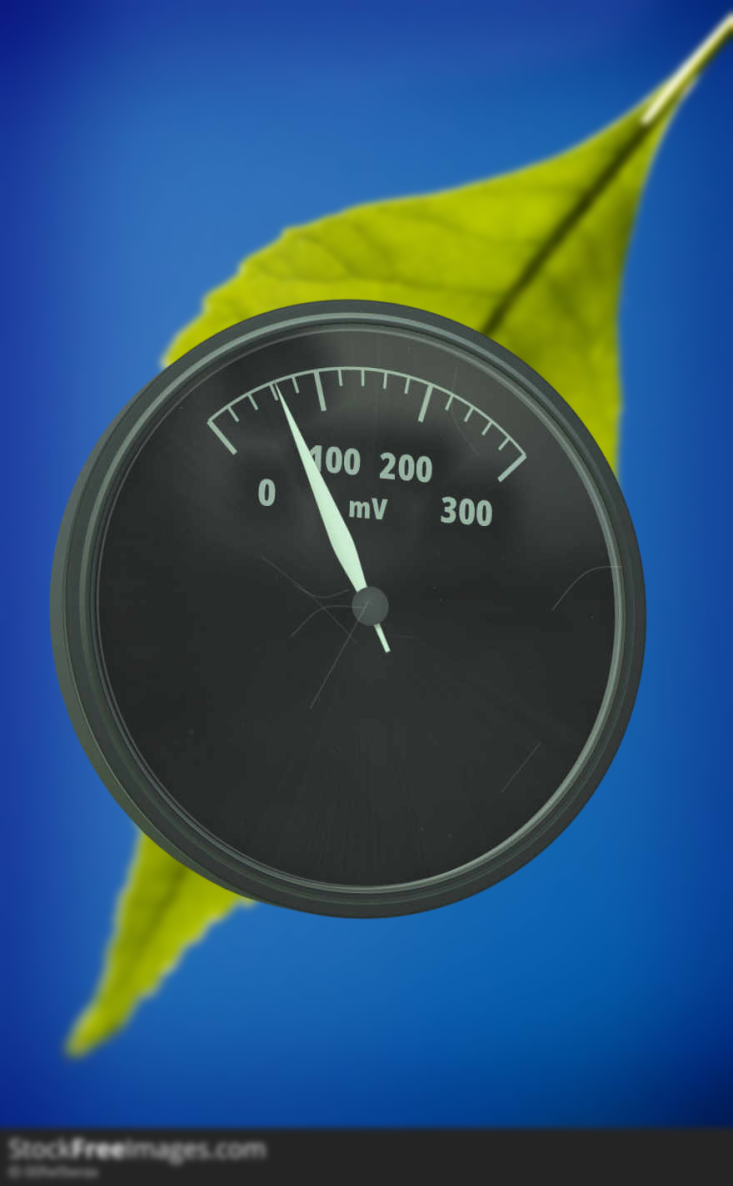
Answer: 60
